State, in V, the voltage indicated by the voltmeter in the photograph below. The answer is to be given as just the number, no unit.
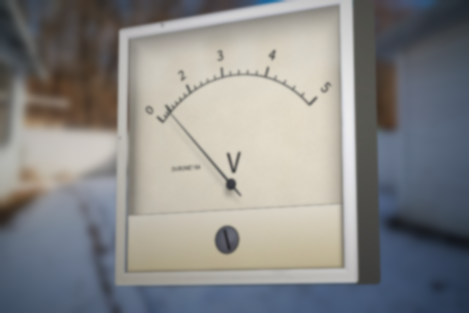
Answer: 1
